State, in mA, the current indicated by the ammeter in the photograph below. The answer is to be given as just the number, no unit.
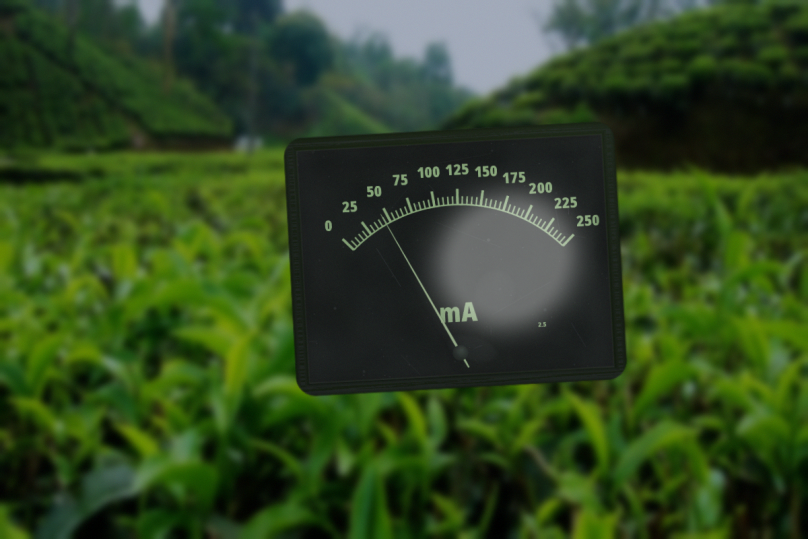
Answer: 45
